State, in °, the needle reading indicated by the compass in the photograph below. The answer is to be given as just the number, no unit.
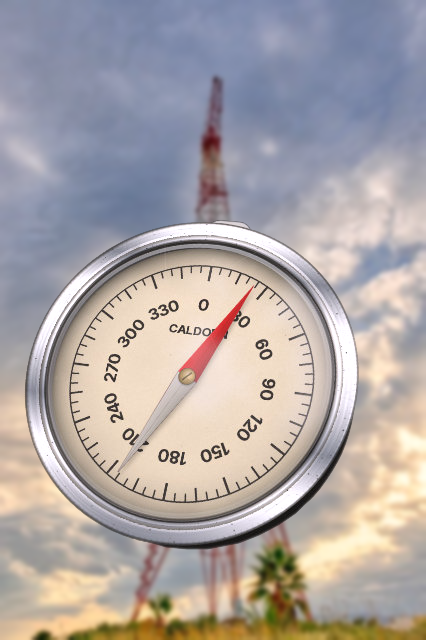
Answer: 25
